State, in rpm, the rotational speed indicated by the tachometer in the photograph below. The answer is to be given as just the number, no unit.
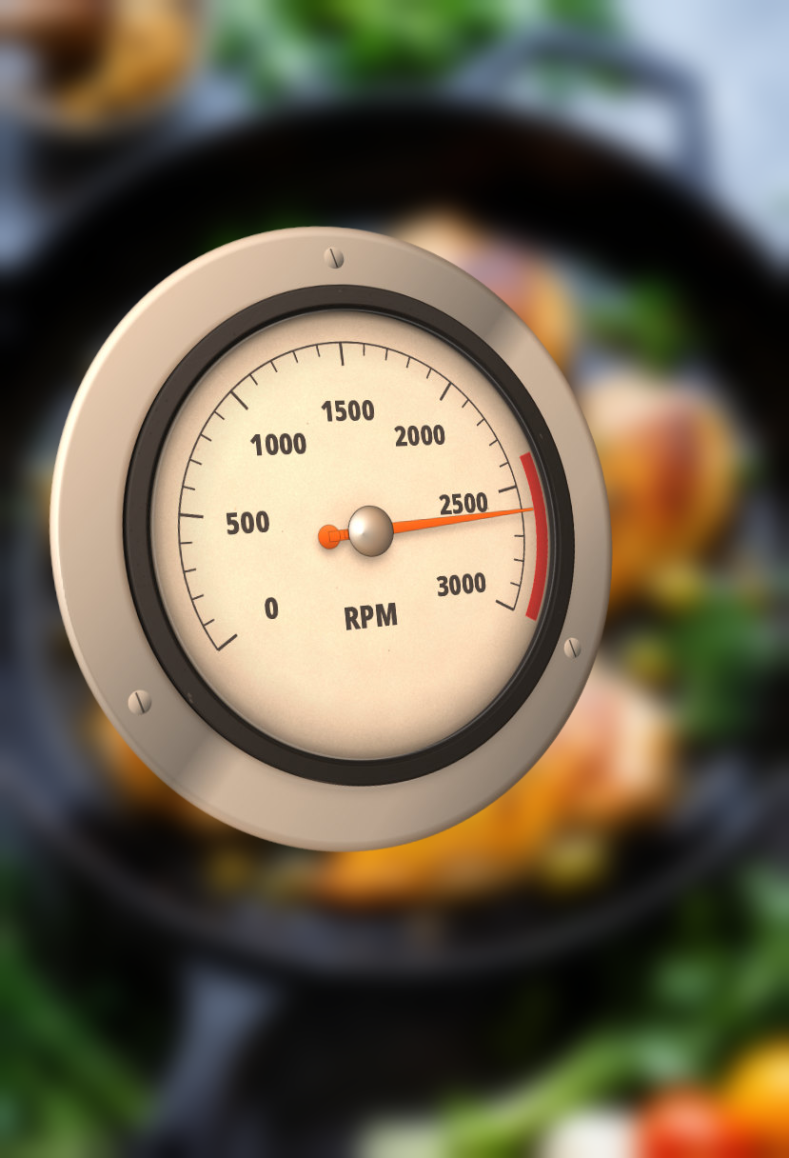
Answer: 2600
